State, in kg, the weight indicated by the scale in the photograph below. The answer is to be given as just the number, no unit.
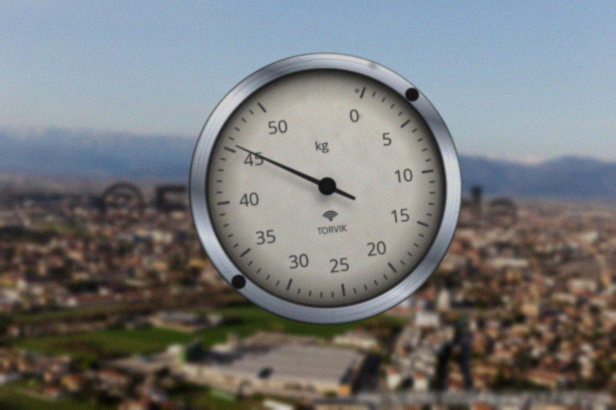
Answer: 45.5
